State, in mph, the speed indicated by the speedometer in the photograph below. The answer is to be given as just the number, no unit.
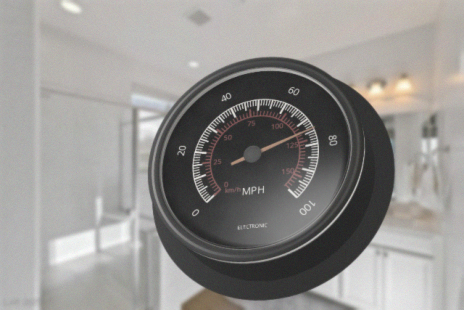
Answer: 75
